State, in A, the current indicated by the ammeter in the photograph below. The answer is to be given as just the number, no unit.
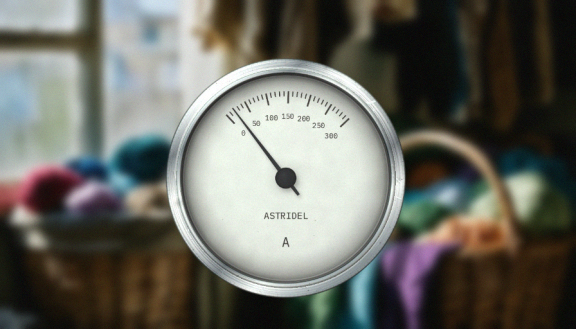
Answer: 20
